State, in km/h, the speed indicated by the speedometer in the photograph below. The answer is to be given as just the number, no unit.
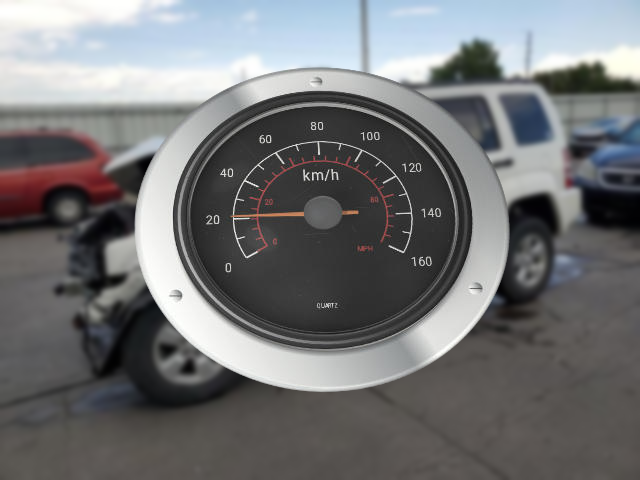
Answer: 20
